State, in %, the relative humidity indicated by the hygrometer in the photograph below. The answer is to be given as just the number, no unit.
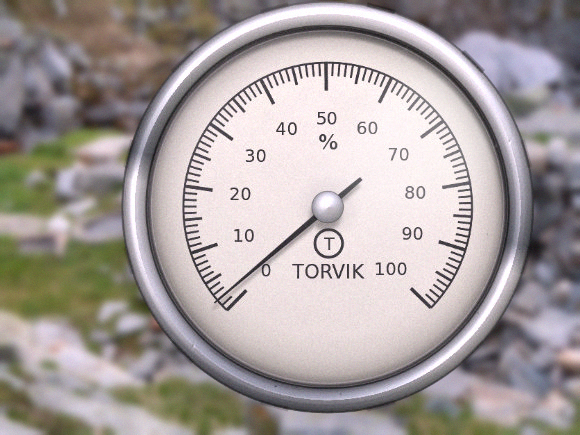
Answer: 2
